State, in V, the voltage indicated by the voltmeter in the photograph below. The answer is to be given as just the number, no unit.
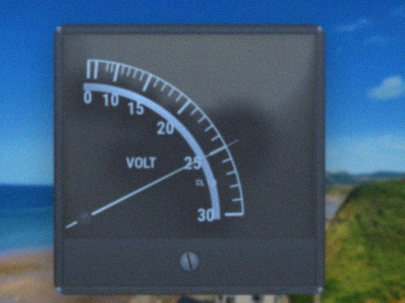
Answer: 25
